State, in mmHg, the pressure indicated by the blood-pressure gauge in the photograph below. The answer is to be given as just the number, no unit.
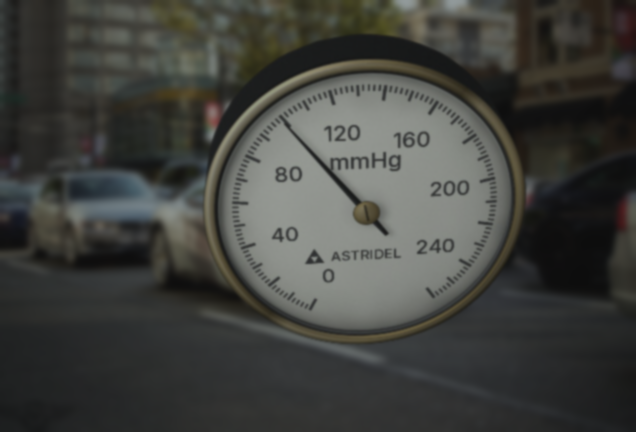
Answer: 100
